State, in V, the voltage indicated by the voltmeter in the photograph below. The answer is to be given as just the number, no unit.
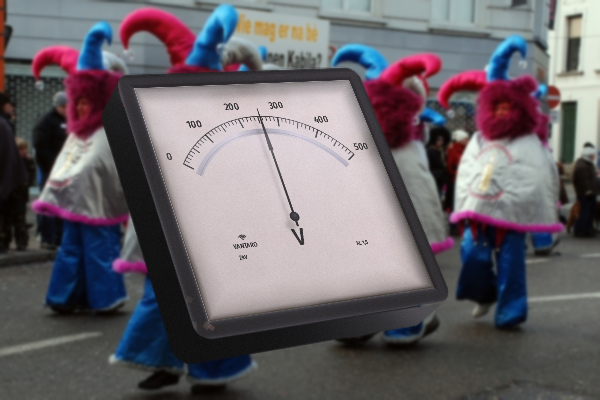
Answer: 250
